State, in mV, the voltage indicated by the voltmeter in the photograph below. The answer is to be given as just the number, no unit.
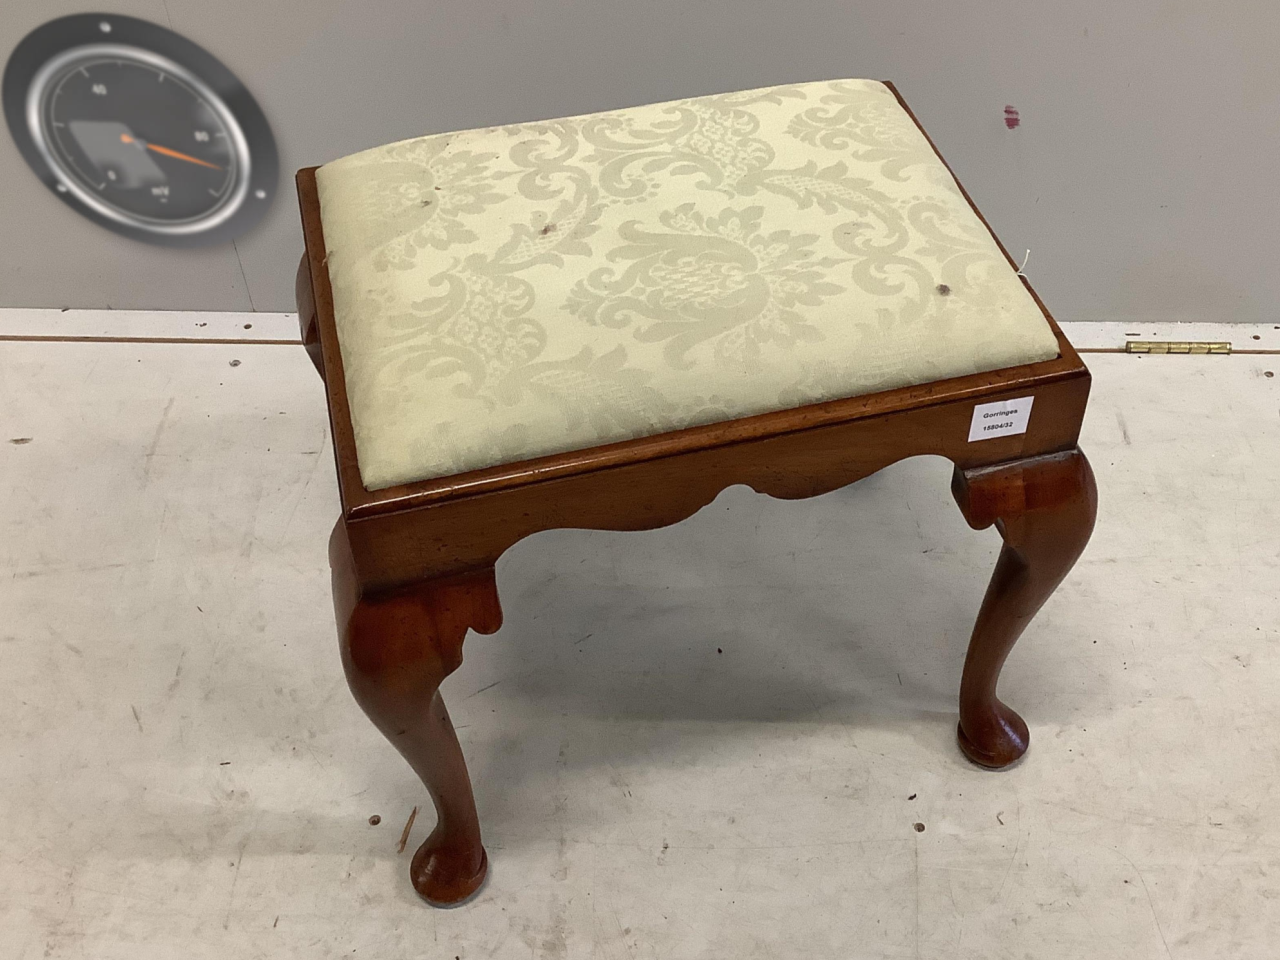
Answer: 90
